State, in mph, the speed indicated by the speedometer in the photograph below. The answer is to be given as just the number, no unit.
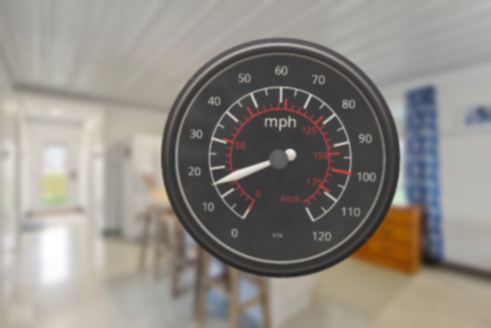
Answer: 15
